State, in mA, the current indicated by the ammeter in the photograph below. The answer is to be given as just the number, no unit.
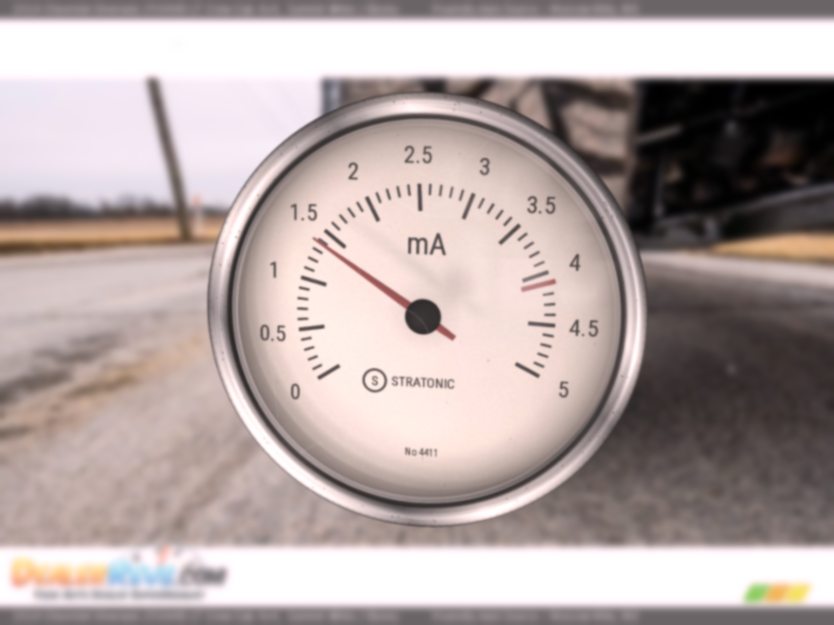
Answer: 1.4
